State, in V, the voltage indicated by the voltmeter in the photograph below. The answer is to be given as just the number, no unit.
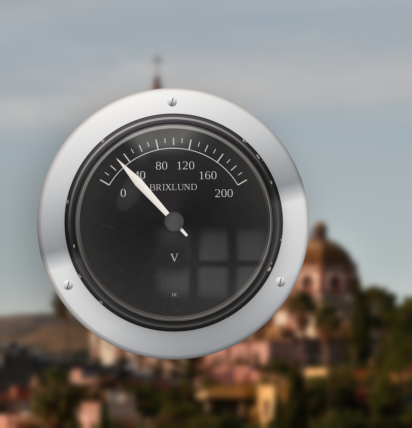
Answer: 30
